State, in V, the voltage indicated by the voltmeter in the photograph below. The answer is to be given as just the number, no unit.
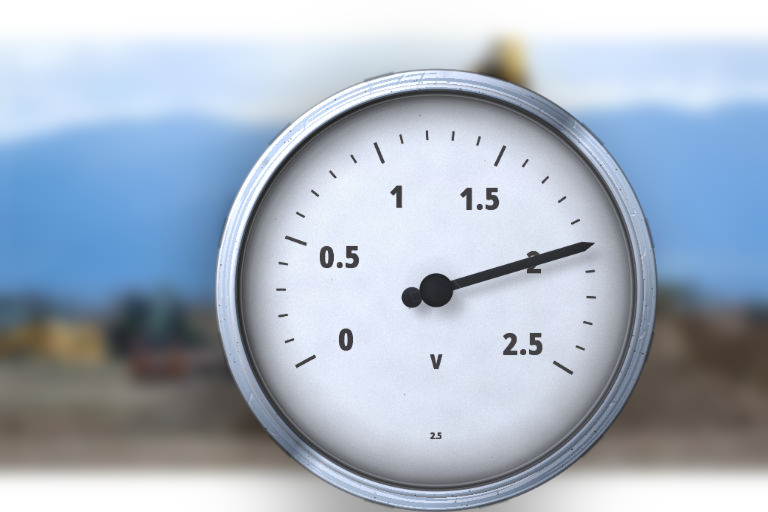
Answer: 2
